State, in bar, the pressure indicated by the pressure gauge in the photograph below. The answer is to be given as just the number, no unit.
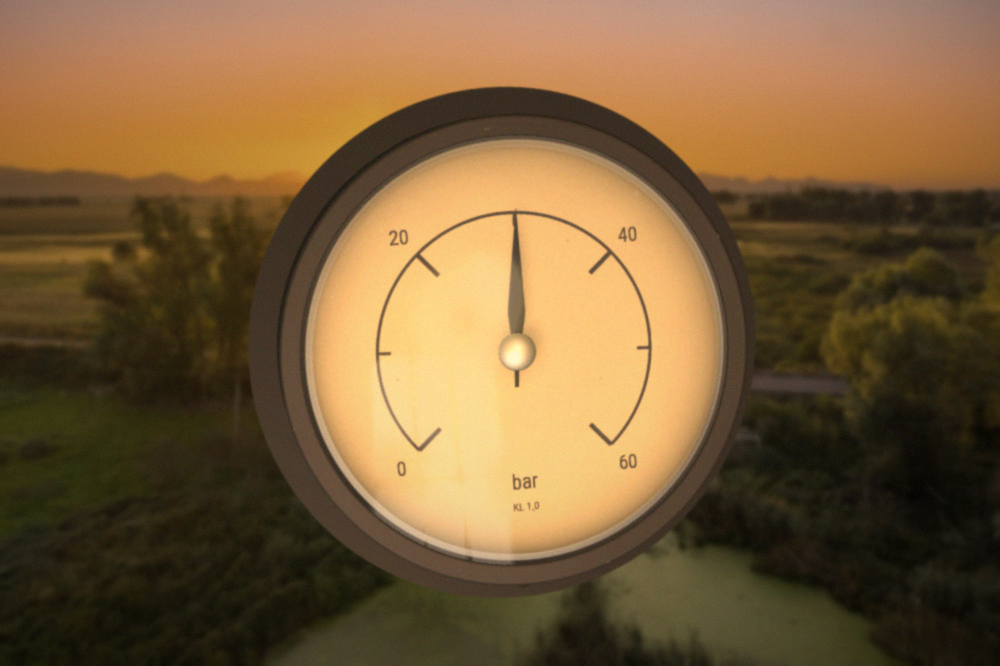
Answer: 30
